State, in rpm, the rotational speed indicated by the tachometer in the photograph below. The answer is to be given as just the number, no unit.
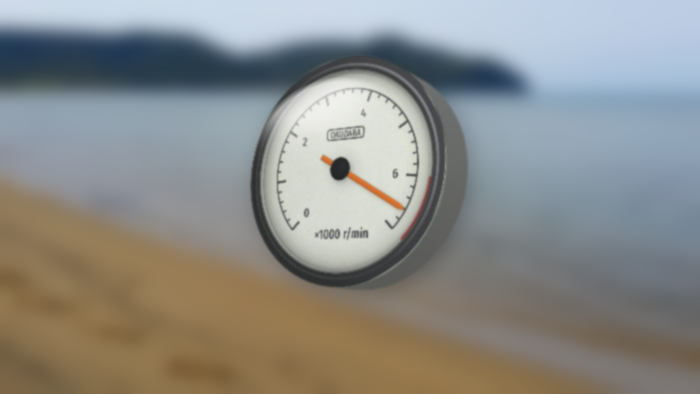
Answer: 6600
